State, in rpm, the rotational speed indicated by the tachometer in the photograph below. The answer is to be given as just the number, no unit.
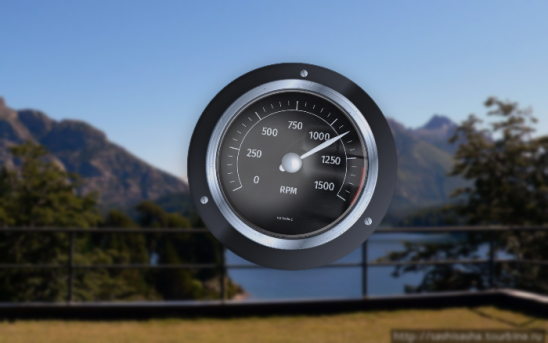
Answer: 1100
